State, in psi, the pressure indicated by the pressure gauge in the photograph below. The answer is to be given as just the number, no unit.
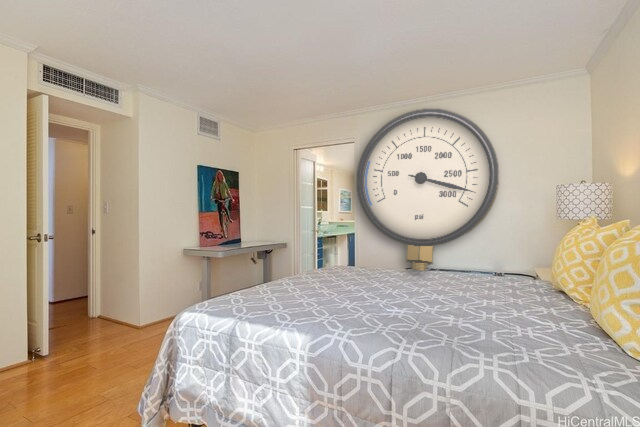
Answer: 2800
